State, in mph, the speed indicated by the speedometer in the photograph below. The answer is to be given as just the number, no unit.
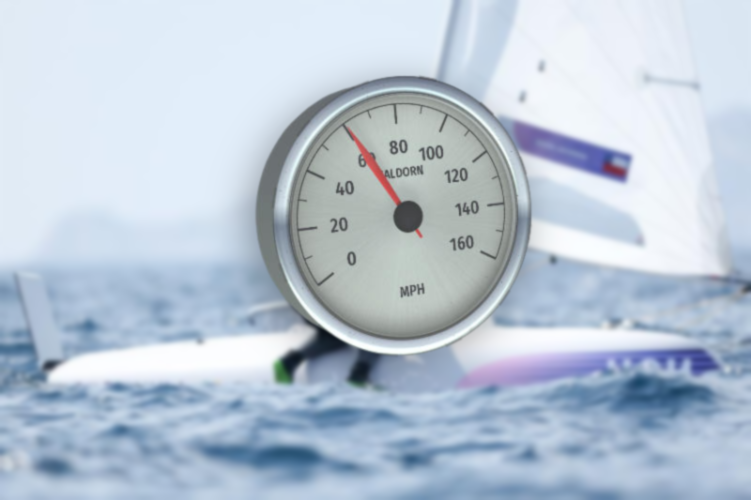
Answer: 60
